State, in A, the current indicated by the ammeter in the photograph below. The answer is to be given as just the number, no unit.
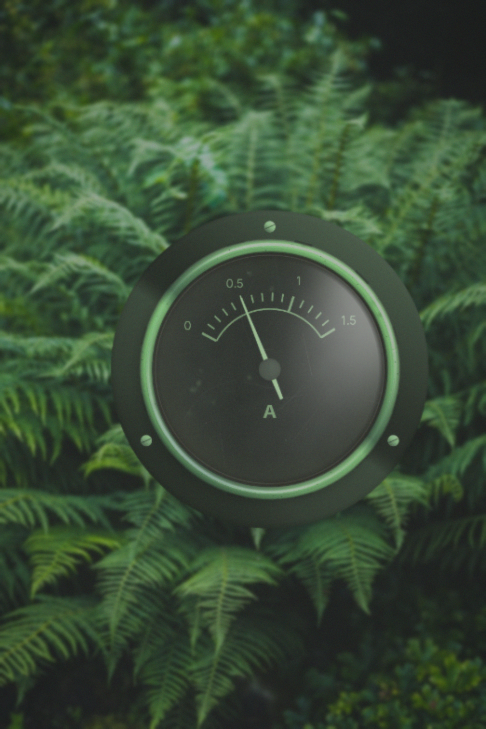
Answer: 0.5
